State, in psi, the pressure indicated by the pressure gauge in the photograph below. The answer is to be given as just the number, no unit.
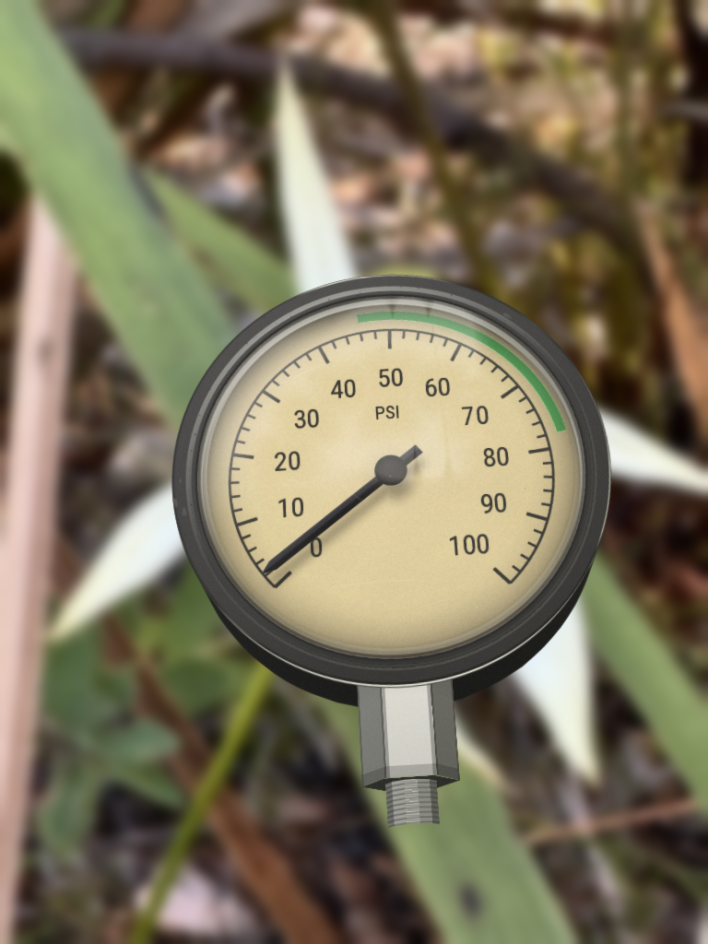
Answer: 2
